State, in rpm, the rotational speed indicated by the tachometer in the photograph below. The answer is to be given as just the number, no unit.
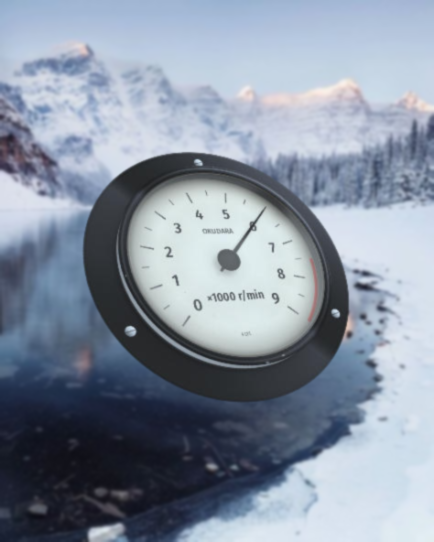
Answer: 6000
